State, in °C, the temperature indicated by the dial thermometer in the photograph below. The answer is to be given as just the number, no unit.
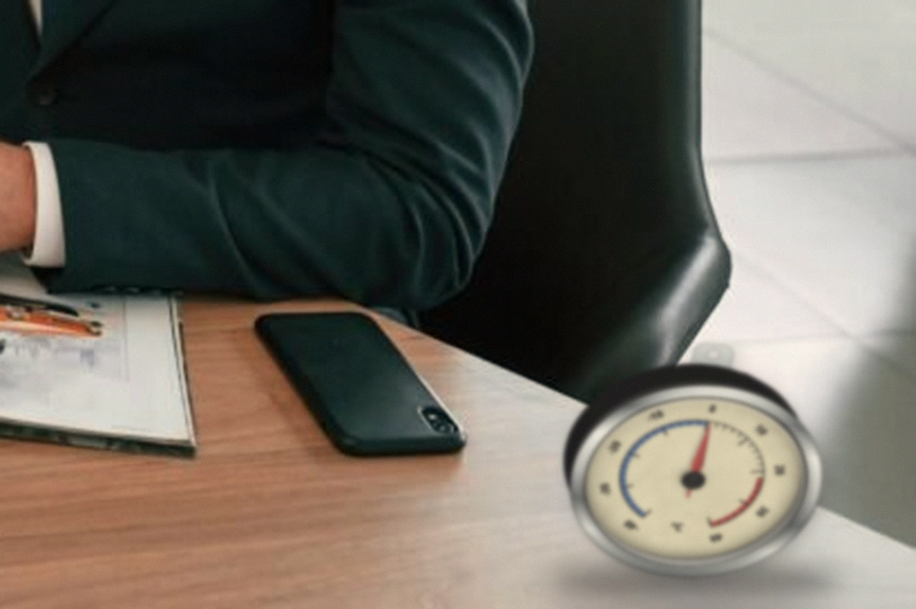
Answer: 0
